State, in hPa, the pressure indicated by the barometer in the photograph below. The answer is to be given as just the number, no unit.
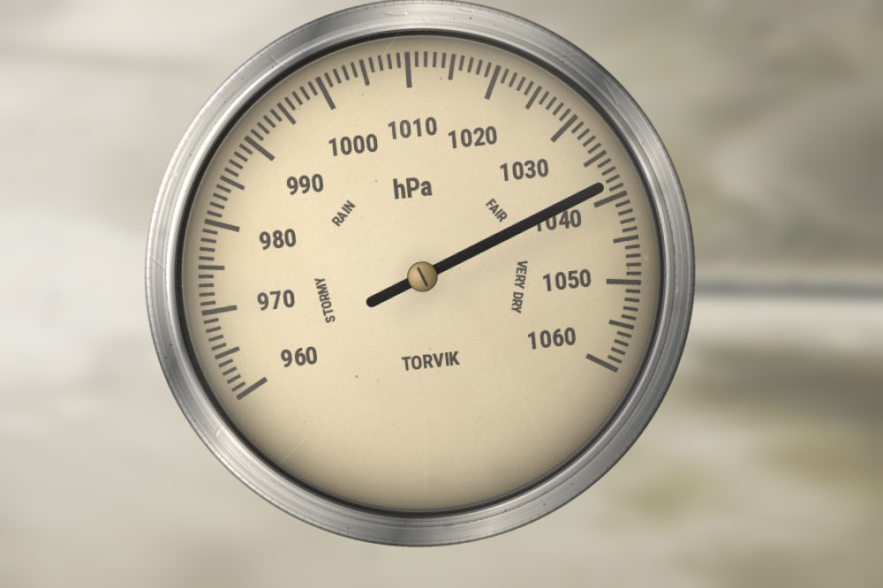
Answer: 1038
